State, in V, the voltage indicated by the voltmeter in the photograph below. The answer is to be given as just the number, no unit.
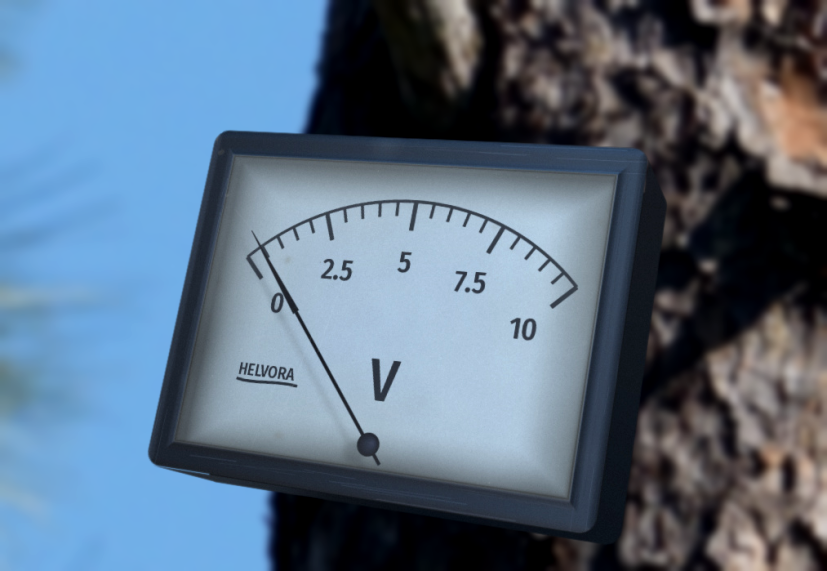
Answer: 0.5
